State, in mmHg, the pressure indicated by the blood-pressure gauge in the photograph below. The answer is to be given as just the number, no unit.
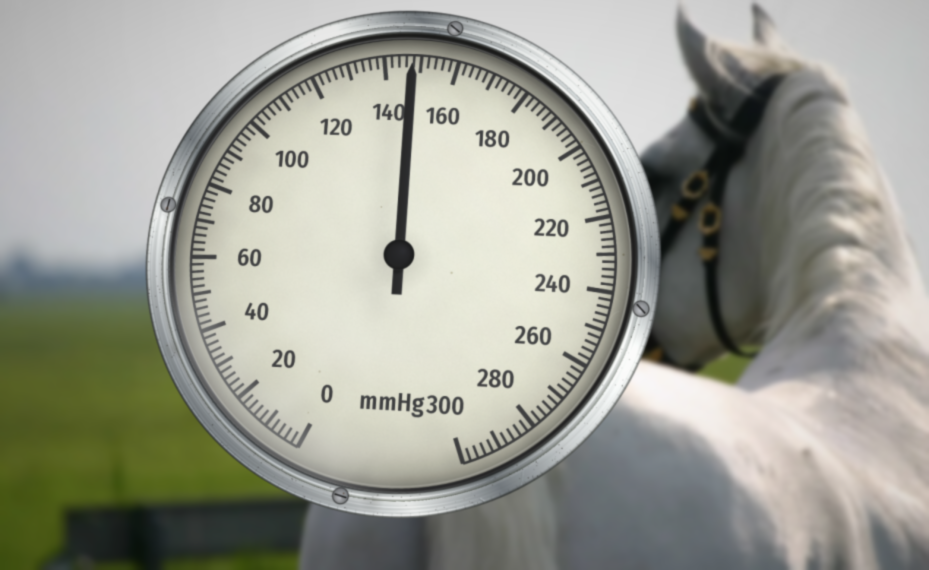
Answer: 148
